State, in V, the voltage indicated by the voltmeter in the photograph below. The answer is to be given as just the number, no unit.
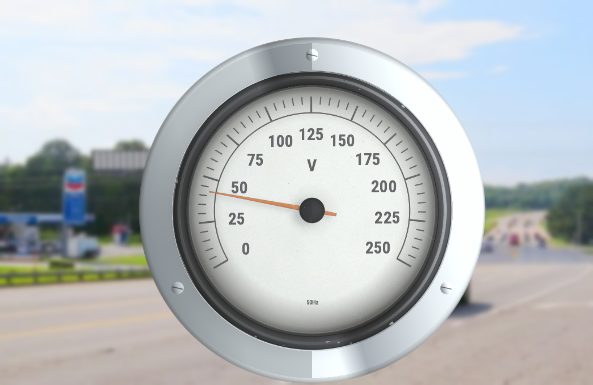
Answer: 42.5
